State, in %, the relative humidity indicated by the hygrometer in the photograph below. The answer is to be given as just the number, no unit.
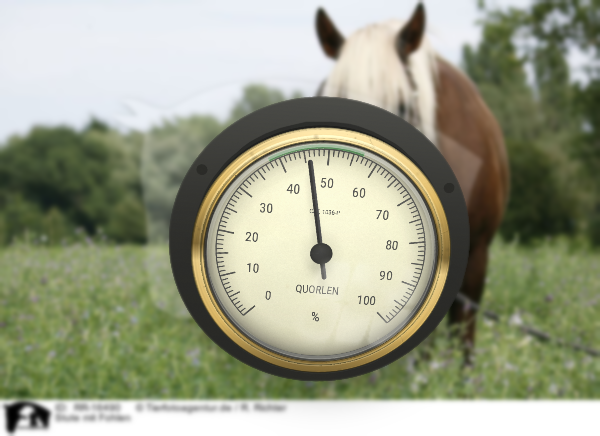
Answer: 46
